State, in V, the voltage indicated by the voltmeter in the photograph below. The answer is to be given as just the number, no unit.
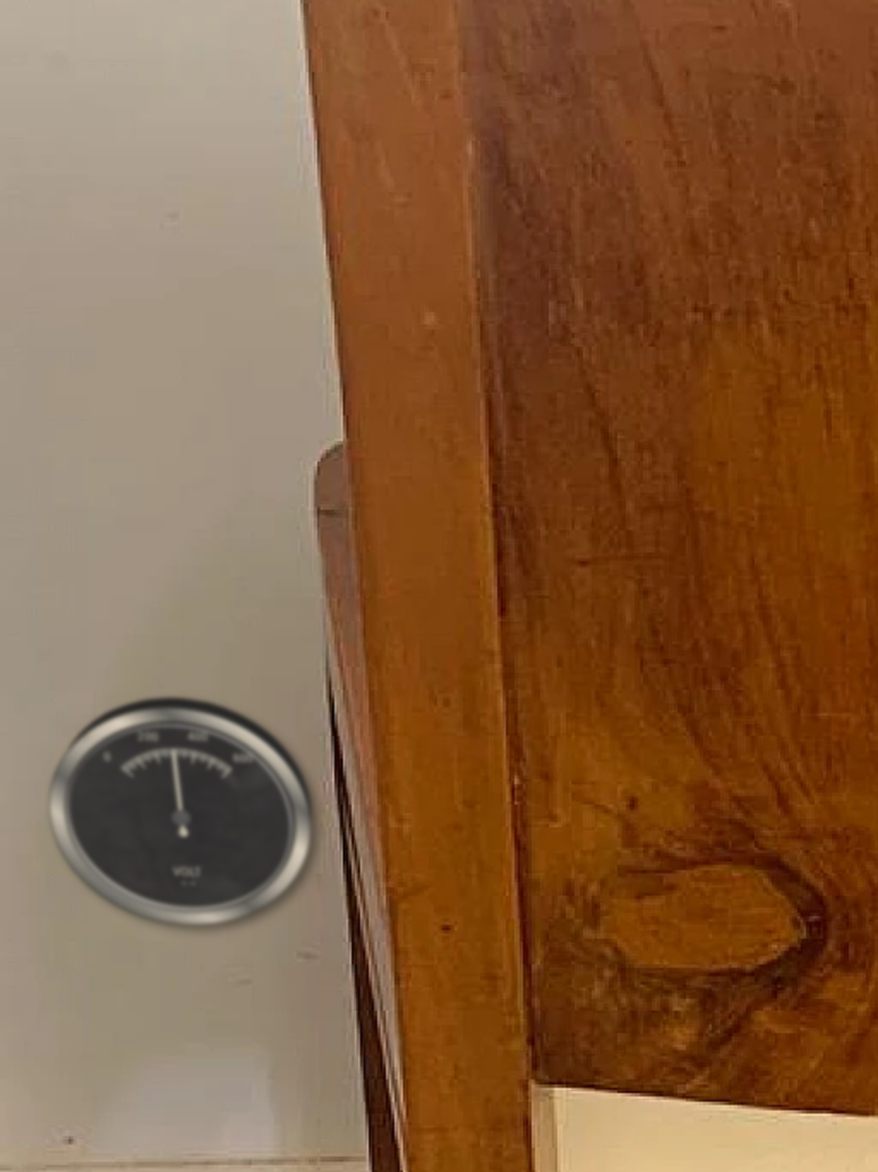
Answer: 300
